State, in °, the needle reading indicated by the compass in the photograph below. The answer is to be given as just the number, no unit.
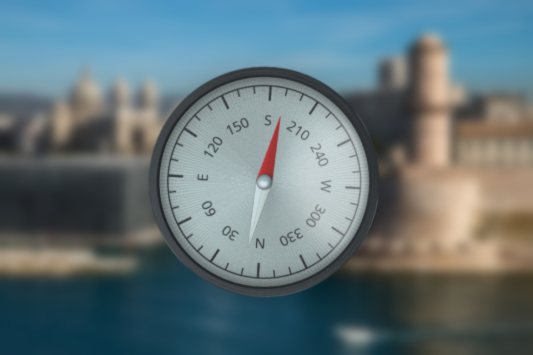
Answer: 190
